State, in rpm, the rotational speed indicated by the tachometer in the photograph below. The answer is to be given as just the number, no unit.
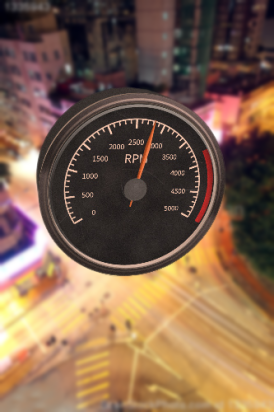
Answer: 2800
